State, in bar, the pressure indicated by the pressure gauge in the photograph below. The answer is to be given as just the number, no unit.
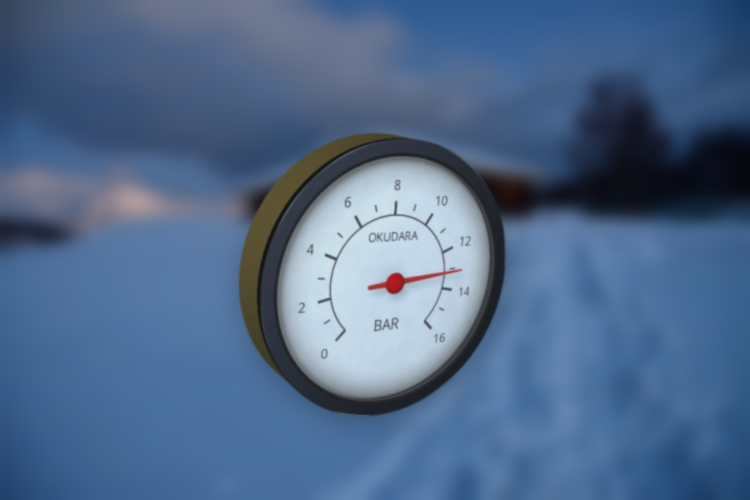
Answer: 13
